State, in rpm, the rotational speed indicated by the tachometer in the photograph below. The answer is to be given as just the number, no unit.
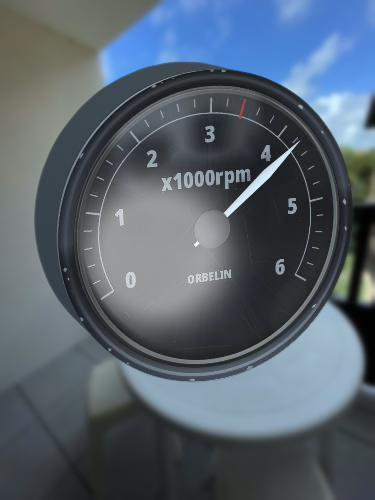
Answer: 4200
